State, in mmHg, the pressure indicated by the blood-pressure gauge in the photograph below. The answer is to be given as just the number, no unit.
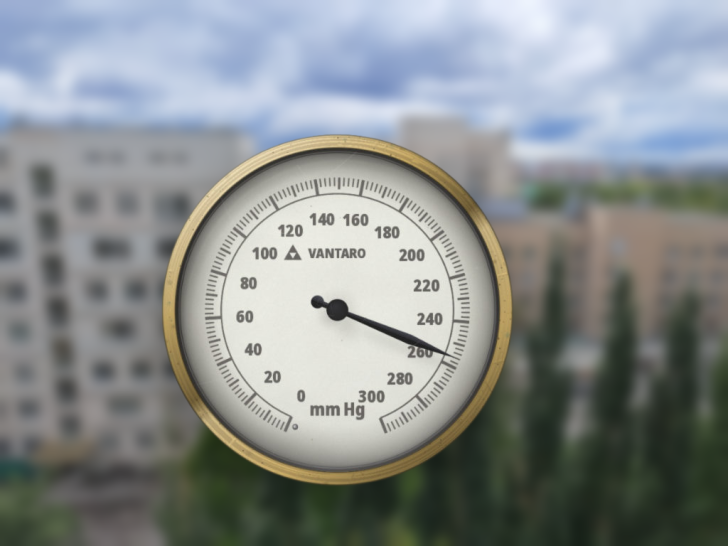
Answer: 256
